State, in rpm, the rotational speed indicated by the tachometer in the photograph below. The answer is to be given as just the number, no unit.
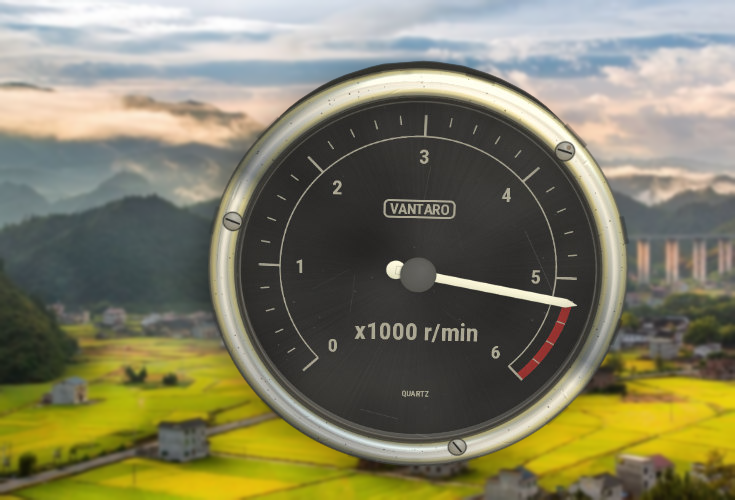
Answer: 5200
